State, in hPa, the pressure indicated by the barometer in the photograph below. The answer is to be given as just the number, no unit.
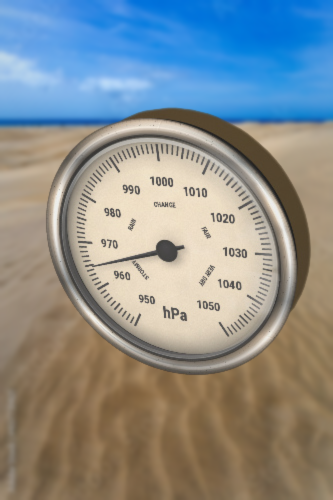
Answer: 965
